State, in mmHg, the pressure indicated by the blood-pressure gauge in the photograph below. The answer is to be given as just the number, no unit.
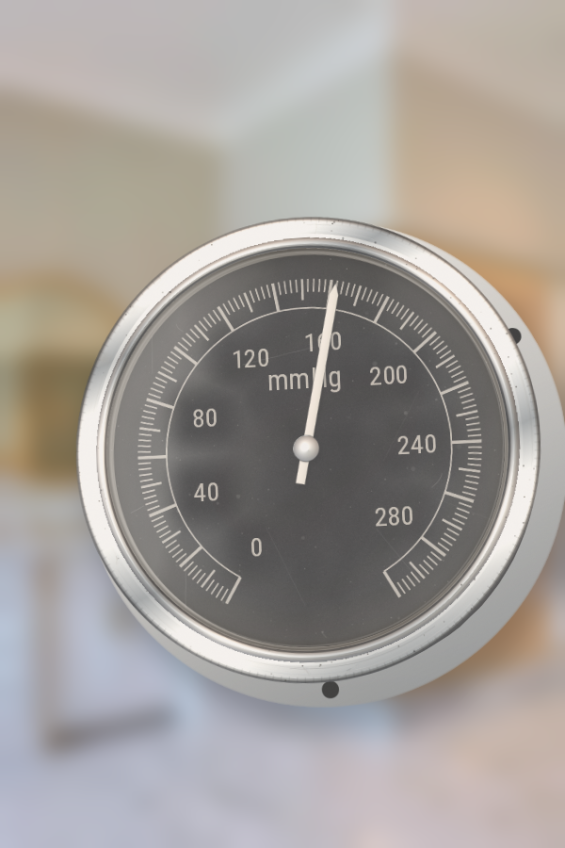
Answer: 162
